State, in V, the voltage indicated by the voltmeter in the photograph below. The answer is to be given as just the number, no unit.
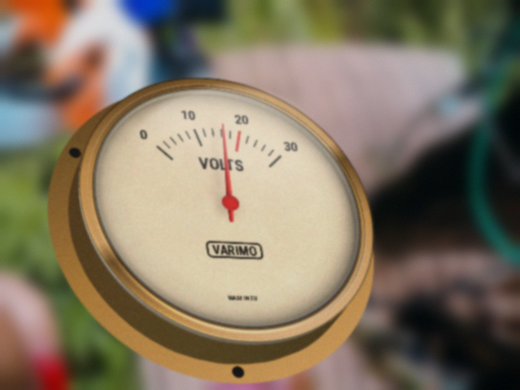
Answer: 16
